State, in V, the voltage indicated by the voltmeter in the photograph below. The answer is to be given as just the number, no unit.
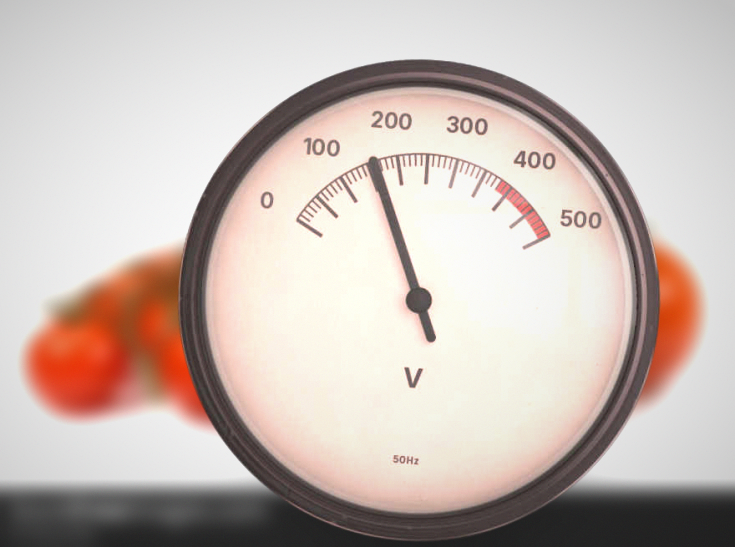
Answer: 160
